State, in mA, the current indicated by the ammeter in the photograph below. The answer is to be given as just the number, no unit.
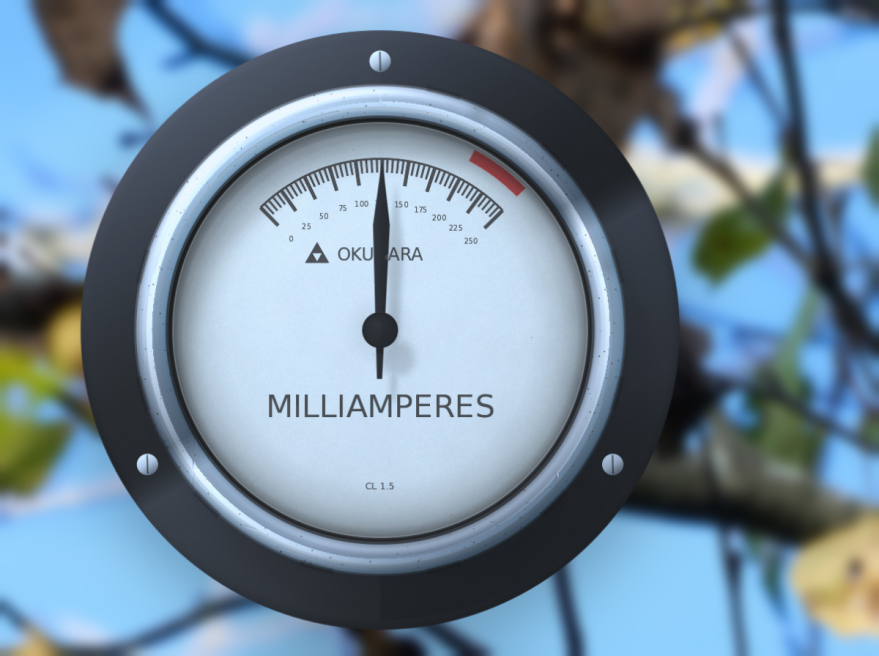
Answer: 125
